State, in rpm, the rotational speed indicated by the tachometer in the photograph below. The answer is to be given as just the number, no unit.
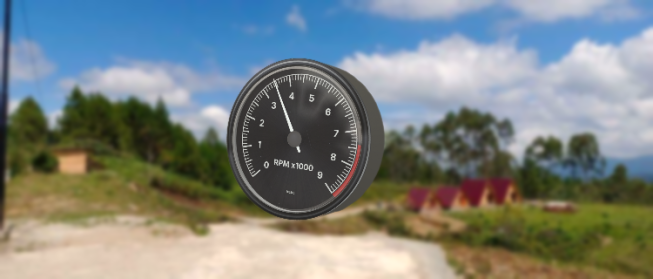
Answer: 3500
